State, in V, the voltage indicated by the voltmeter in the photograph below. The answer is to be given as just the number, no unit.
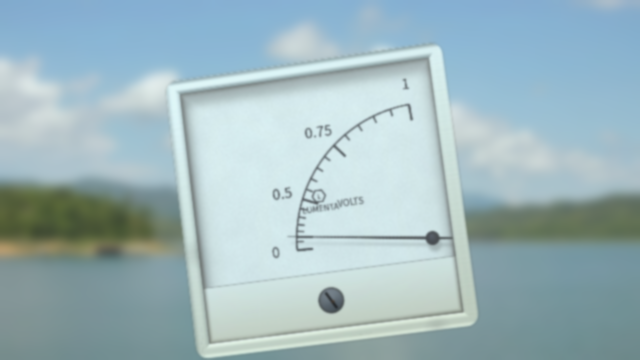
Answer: 0.25
